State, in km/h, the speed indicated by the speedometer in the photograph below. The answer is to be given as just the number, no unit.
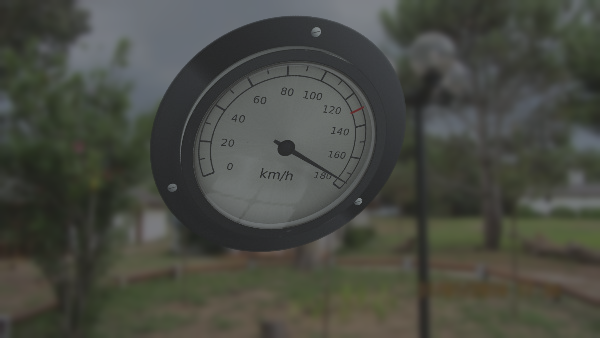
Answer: 175
